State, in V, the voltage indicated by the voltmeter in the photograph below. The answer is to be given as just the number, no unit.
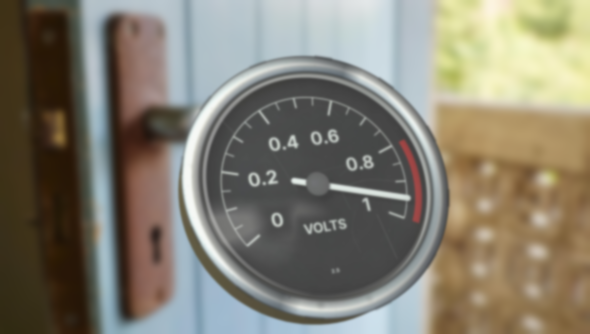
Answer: 0.95
